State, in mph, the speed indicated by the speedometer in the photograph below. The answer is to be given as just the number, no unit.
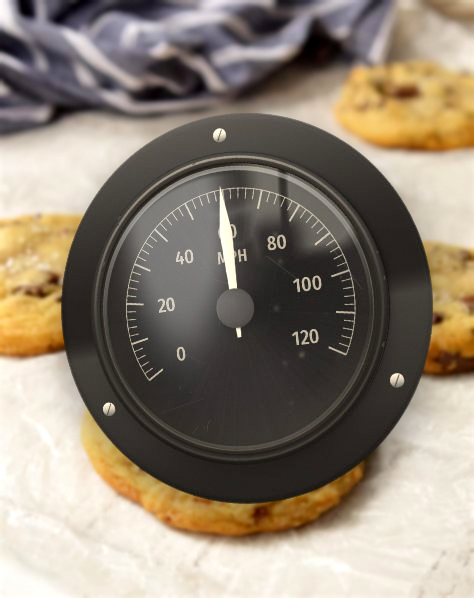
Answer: 60
